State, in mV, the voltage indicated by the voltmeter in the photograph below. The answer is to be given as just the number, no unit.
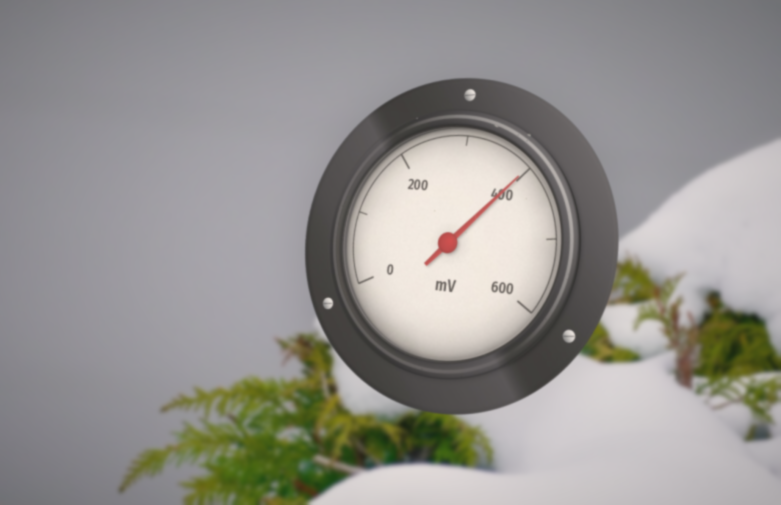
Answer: 400
